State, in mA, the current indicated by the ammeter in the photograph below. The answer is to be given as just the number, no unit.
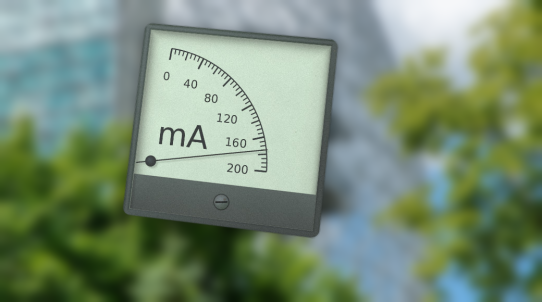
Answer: 175
